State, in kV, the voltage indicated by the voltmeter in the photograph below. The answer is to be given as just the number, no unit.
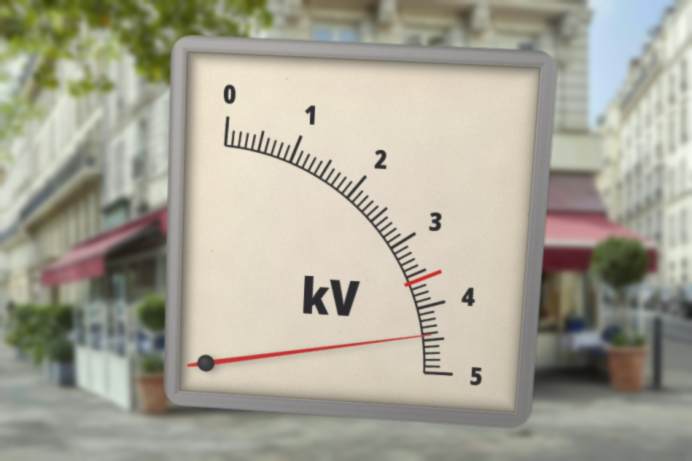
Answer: 4.4
